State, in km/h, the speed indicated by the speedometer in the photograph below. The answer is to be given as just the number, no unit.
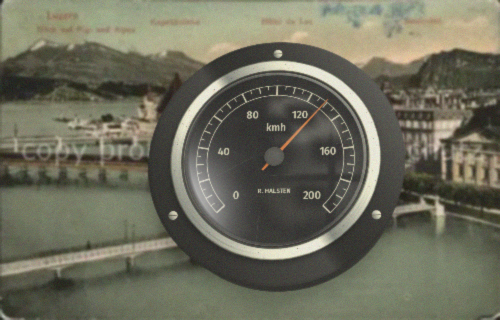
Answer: 130
